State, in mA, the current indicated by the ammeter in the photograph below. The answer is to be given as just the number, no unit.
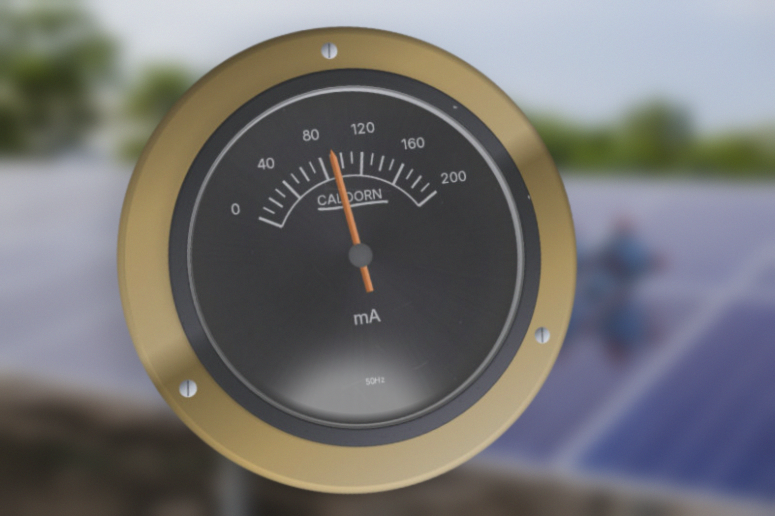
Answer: 90
